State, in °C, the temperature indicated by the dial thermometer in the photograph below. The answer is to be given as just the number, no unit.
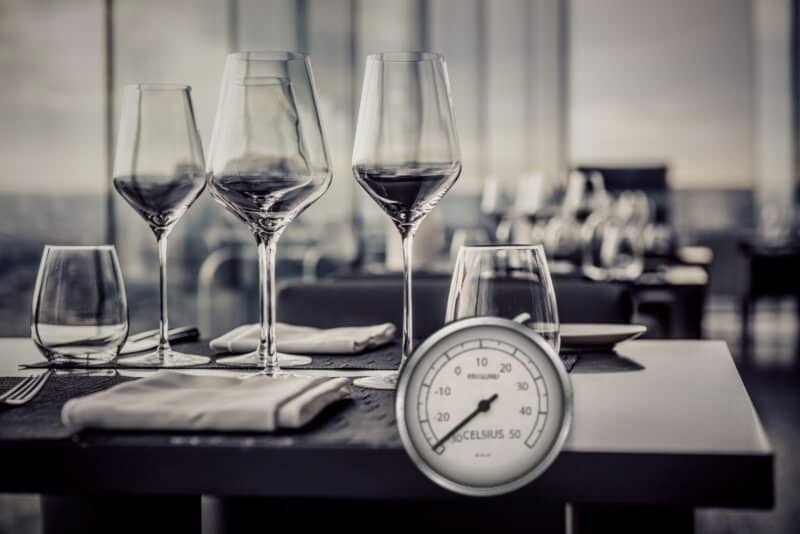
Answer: -27.5
